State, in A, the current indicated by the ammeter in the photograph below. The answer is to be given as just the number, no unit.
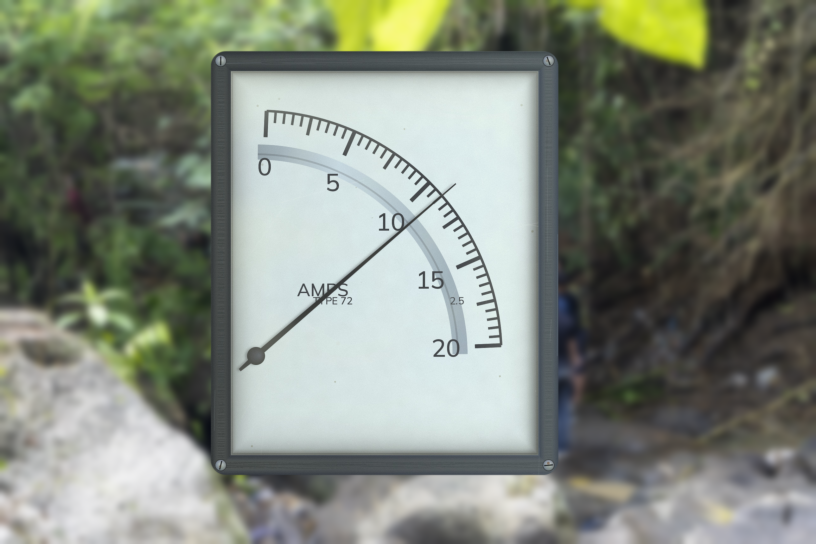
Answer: 11
